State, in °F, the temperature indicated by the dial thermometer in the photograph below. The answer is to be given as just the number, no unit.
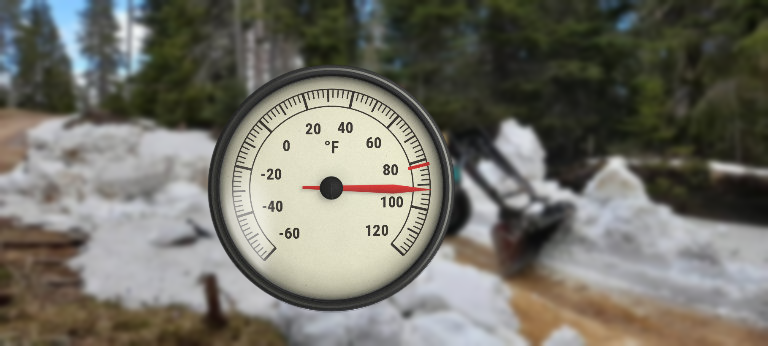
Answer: 92
